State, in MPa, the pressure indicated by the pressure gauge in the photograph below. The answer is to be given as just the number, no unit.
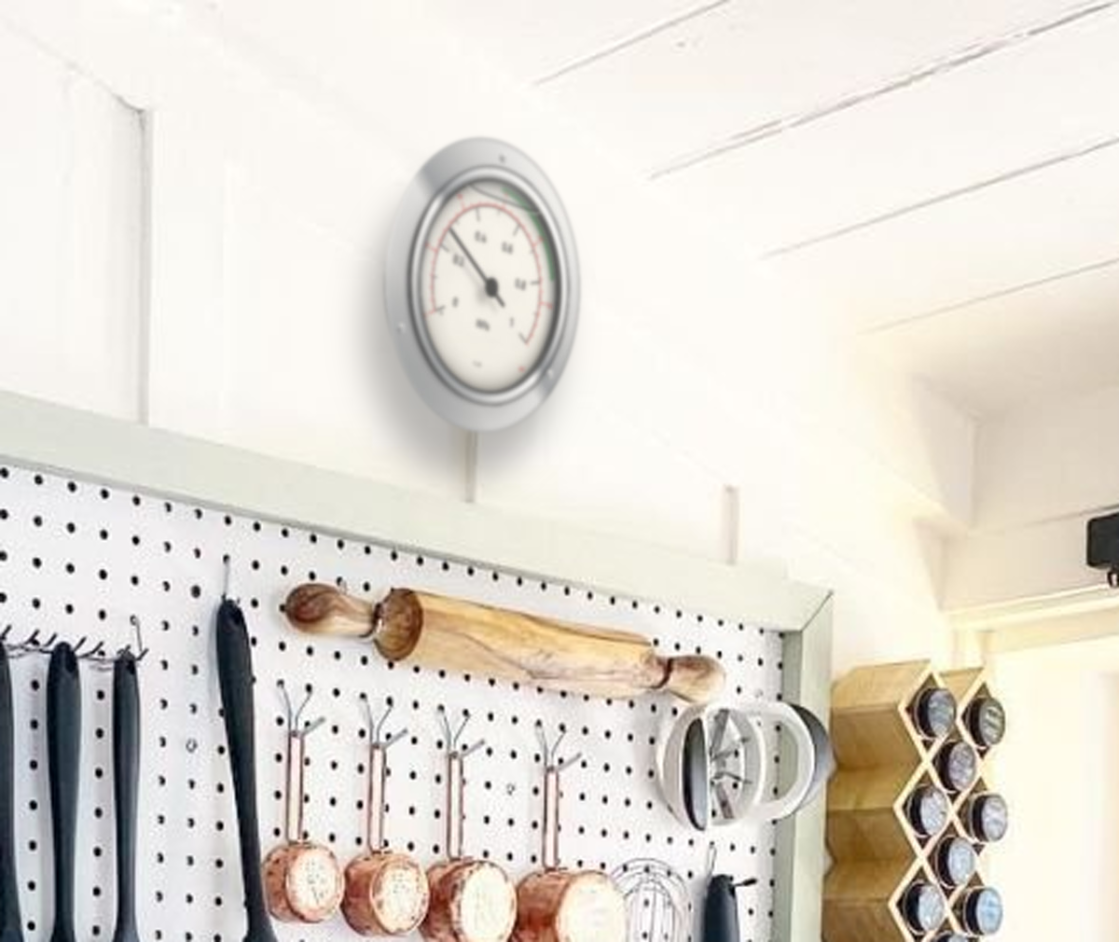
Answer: 0.25
